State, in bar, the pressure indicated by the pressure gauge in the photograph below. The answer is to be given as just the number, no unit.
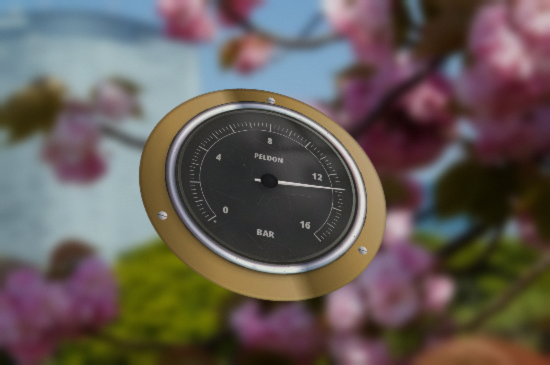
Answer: 13
